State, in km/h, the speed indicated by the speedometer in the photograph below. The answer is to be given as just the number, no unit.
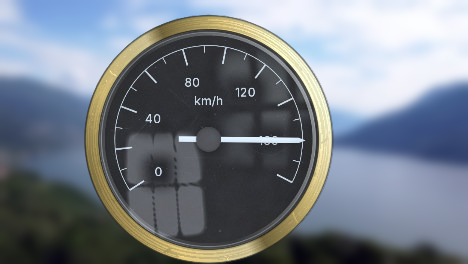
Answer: 160
